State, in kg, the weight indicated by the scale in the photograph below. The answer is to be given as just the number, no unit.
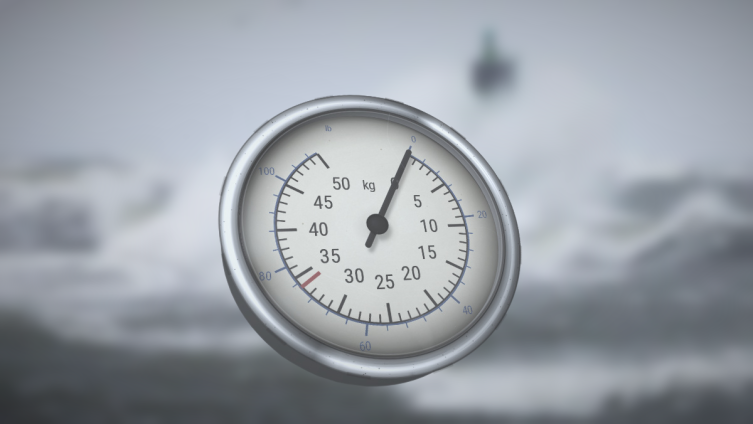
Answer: 0
